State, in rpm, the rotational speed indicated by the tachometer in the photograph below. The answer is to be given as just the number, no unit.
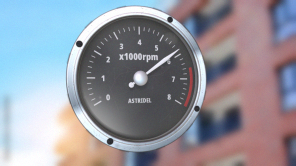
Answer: 5800
